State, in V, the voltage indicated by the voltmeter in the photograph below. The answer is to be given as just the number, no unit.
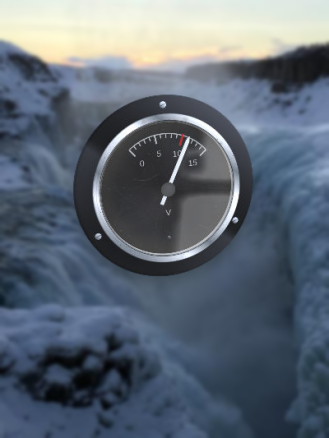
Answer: 11
